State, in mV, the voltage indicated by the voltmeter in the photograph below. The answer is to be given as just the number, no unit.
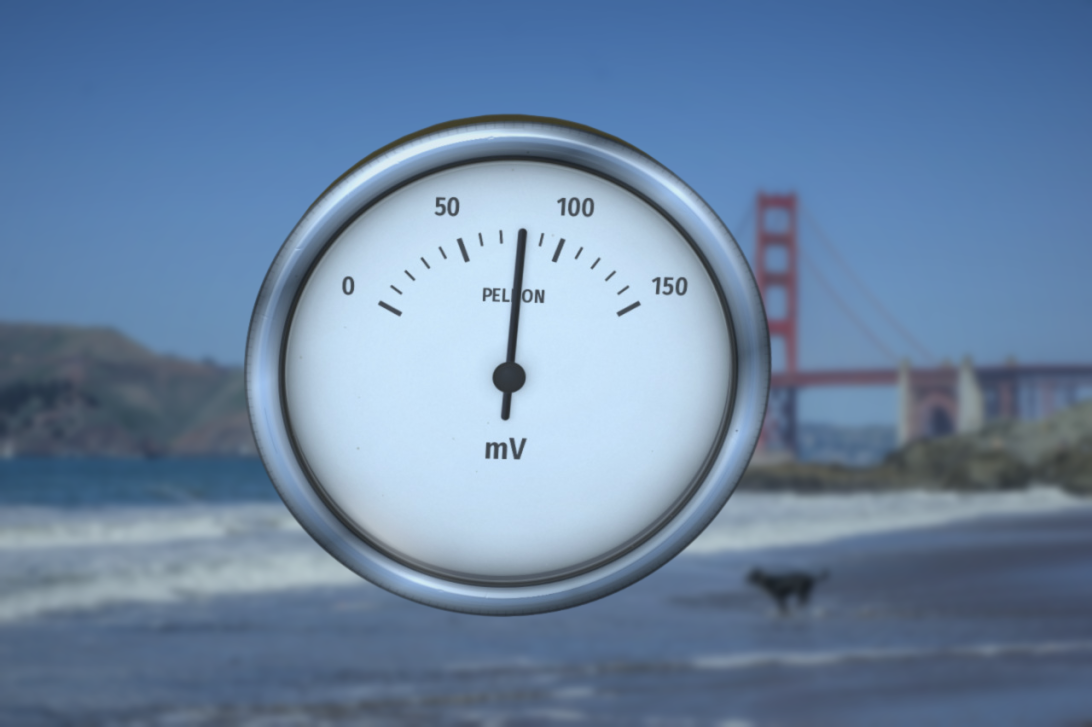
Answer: 80
